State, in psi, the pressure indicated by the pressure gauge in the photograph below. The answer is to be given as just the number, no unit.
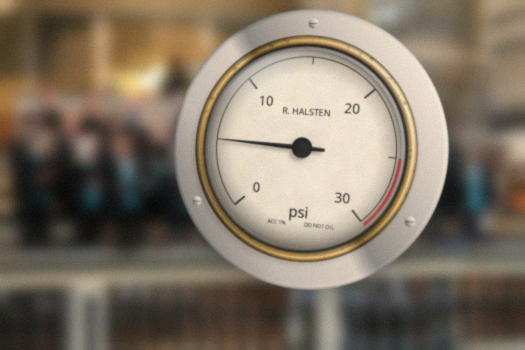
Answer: 5
